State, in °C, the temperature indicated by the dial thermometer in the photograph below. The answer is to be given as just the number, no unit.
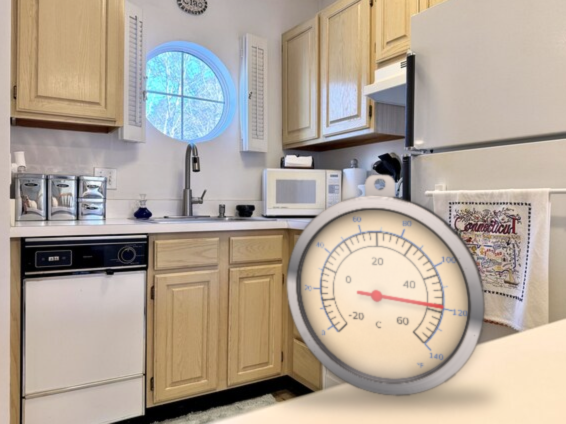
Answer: 48
